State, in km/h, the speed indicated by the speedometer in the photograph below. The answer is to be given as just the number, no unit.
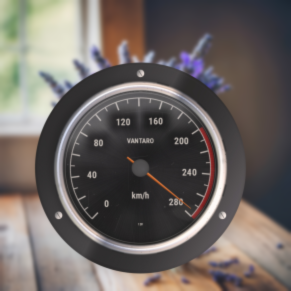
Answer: 275
